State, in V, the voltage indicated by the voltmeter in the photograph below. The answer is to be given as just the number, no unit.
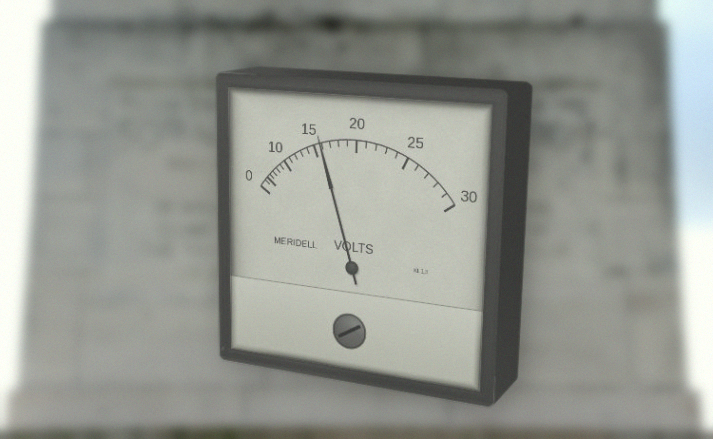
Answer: 16
